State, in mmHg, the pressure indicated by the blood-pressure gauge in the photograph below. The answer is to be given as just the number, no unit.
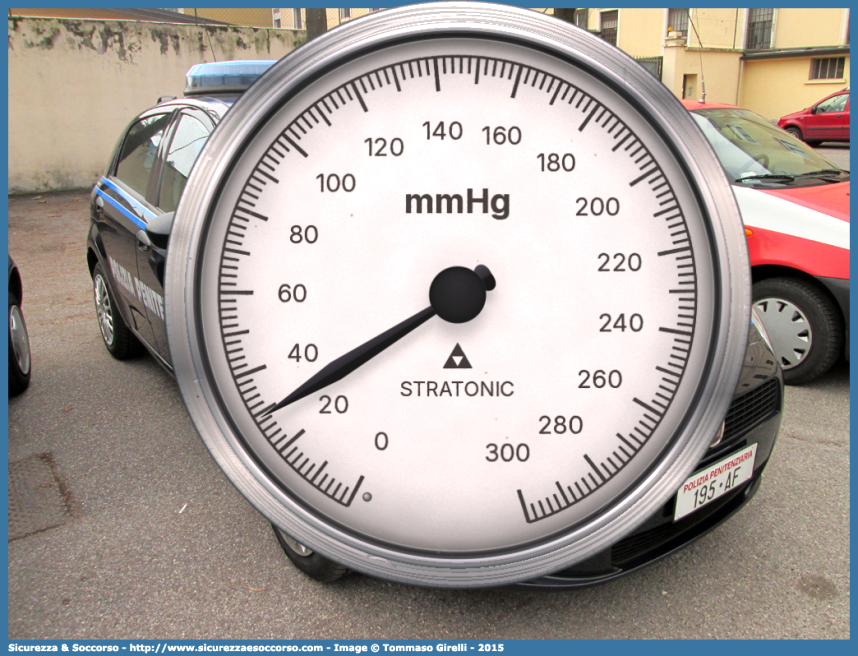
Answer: 29
